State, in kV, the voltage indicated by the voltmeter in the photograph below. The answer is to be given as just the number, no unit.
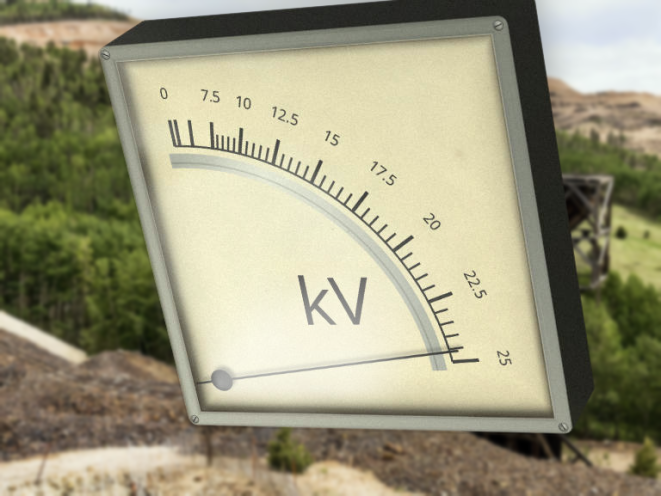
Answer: 24.5
